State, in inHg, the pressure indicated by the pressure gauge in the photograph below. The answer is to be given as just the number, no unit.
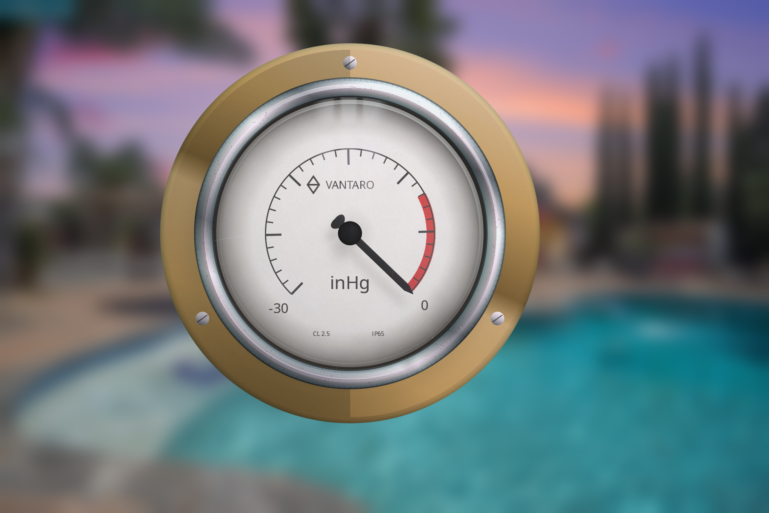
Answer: 0
